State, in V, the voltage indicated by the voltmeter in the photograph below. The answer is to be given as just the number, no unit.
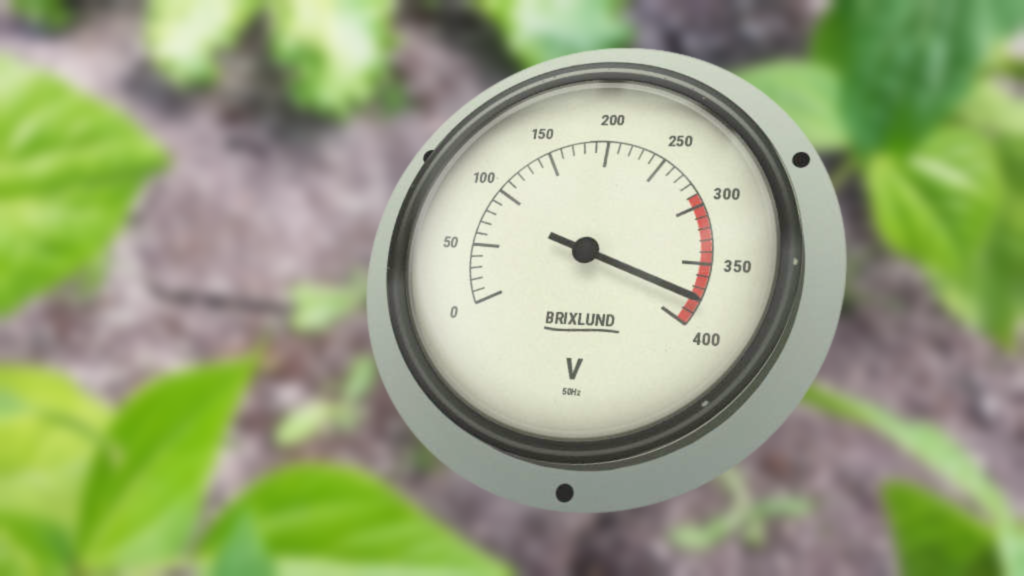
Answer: 380
